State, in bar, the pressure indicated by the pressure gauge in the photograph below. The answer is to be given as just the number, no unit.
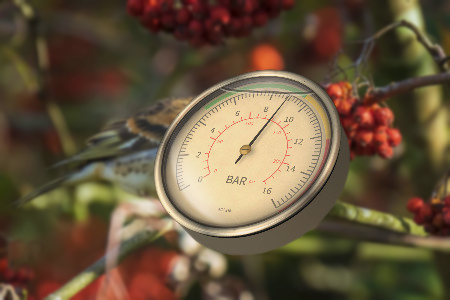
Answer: 9
